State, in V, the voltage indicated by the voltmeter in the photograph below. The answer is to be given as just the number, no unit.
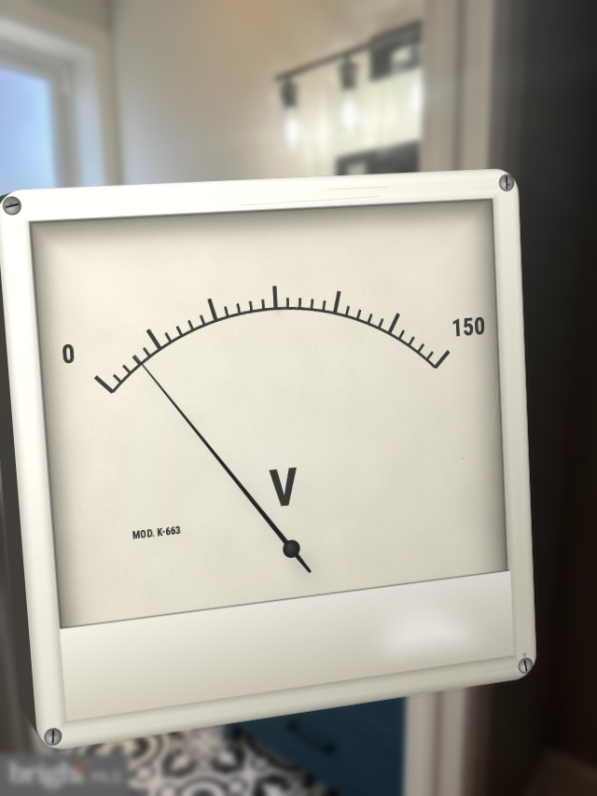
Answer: 15
